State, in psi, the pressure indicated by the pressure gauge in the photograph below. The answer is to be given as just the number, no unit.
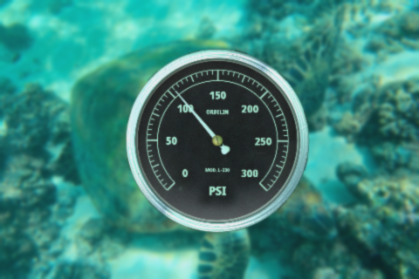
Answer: 105
